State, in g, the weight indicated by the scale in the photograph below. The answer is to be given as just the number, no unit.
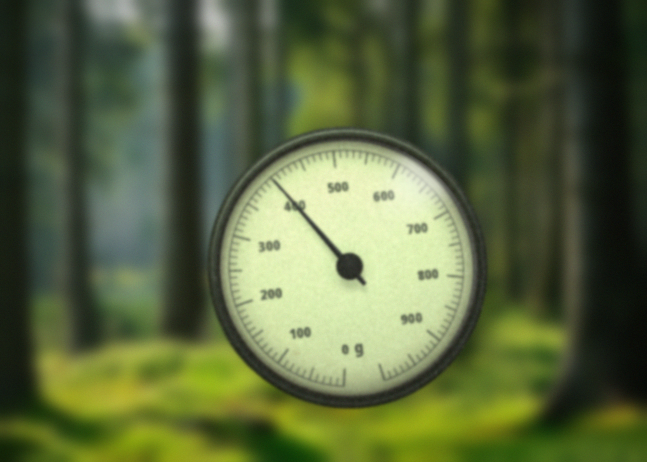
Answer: 400
